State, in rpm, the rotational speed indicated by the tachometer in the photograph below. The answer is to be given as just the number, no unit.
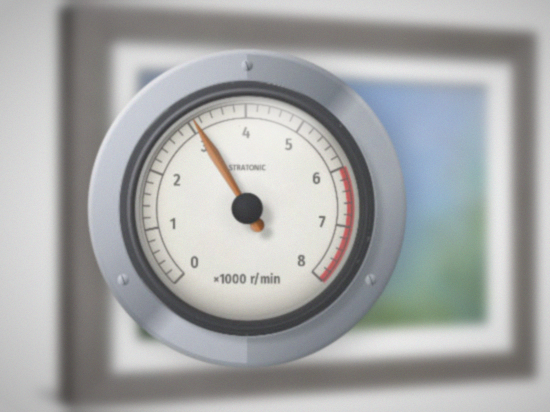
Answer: 3100
